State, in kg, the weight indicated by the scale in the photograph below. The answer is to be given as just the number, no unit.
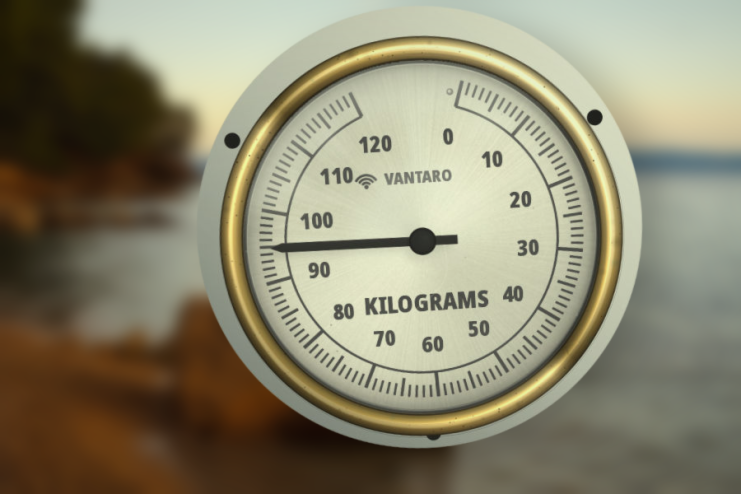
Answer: 95
